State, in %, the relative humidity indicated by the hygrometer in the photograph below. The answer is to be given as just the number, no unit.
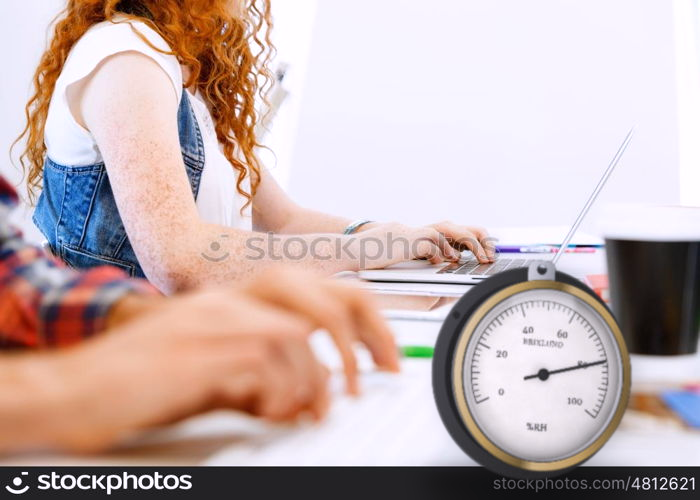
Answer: 80
